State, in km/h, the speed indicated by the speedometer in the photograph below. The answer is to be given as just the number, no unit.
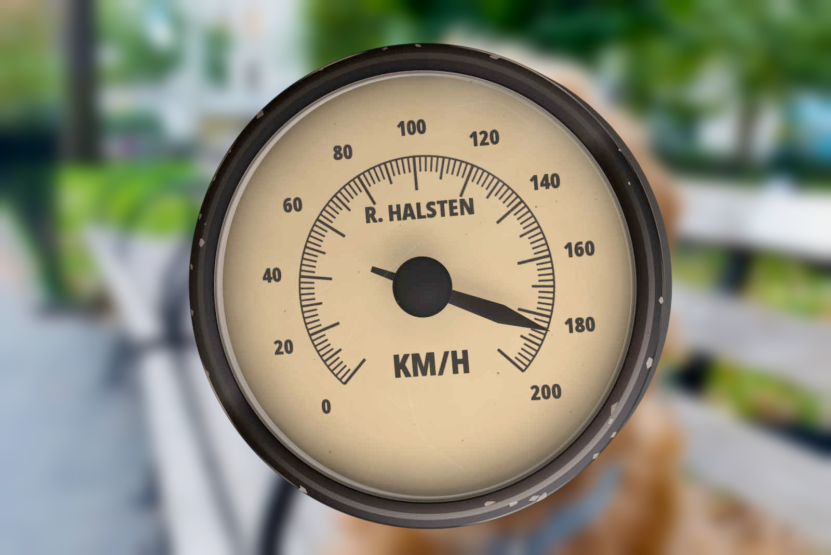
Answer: 184
